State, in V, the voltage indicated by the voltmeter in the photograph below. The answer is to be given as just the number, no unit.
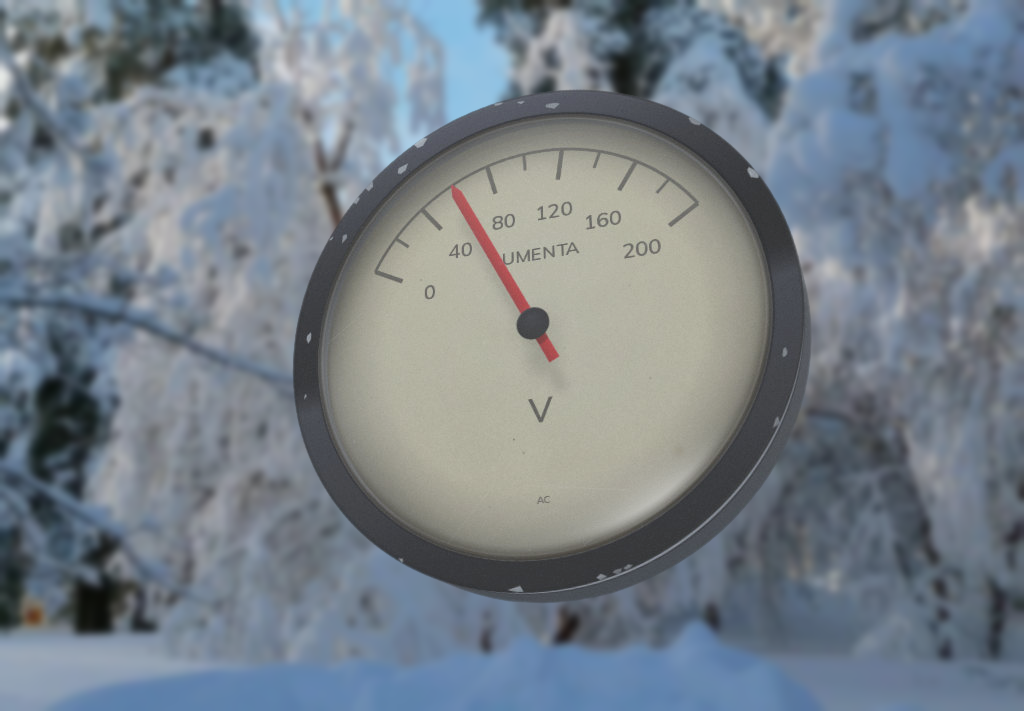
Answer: 60
